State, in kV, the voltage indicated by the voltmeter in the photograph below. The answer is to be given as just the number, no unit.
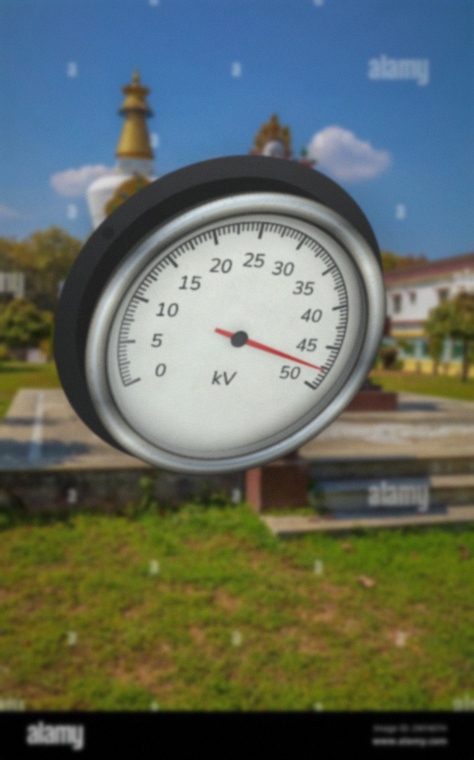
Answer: 47.5
